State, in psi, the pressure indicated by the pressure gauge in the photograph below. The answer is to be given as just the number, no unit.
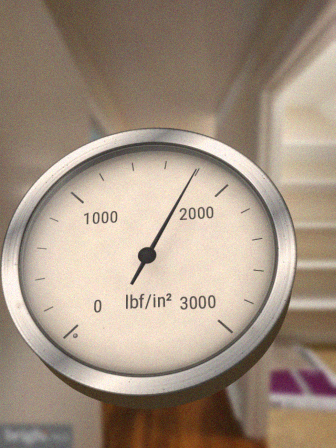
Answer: 1800
